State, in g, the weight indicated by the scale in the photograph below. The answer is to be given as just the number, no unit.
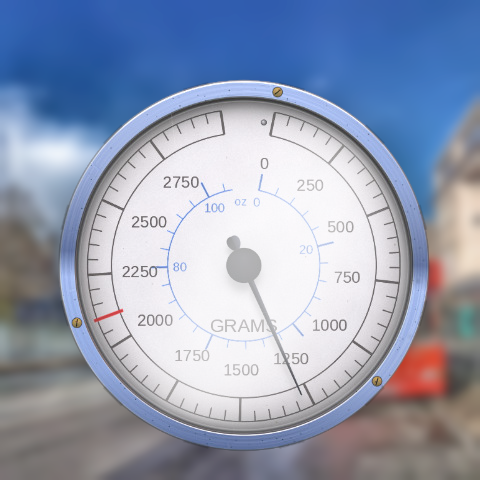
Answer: 1275
